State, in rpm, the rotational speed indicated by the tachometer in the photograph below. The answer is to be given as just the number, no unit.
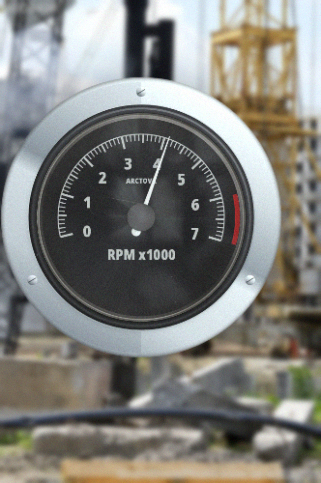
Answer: 4100
